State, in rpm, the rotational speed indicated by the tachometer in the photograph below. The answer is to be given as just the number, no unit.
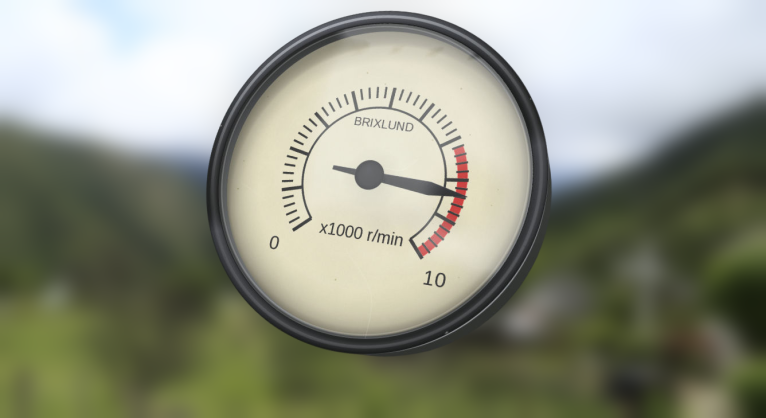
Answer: 8400
